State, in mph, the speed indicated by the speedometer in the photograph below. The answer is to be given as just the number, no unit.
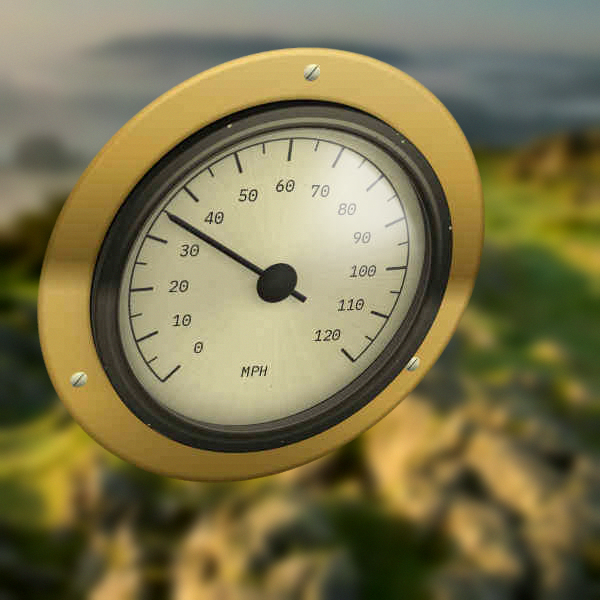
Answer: 35
